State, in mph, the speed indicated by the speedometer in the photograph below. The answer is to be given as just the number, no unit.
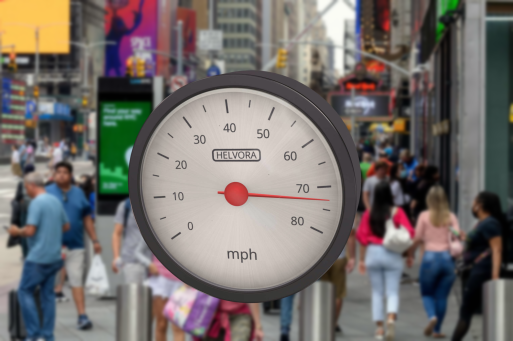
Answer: 72.5
